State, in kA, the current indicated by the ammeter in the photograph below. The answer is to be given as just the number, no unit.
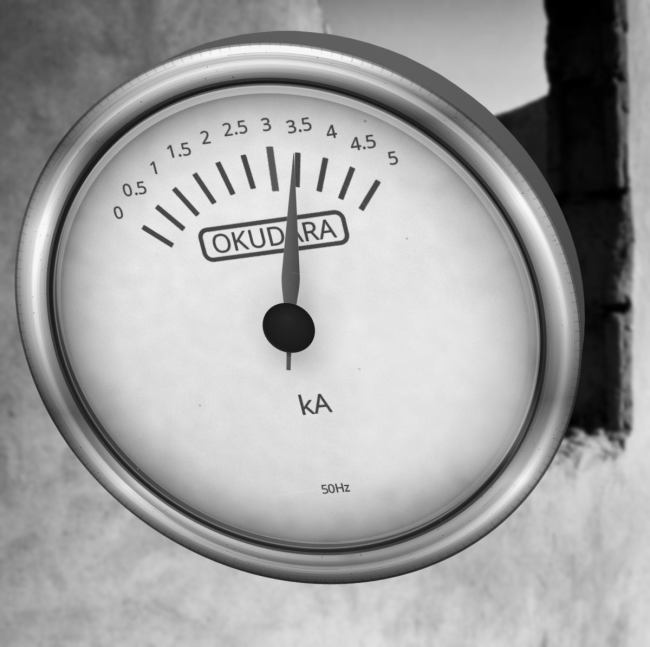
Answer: 3.5
